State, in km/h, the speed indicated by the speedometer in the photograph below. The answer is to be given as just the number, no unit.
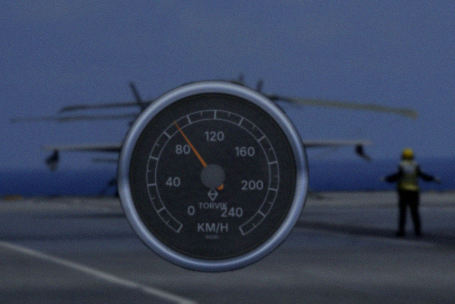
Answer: 90
